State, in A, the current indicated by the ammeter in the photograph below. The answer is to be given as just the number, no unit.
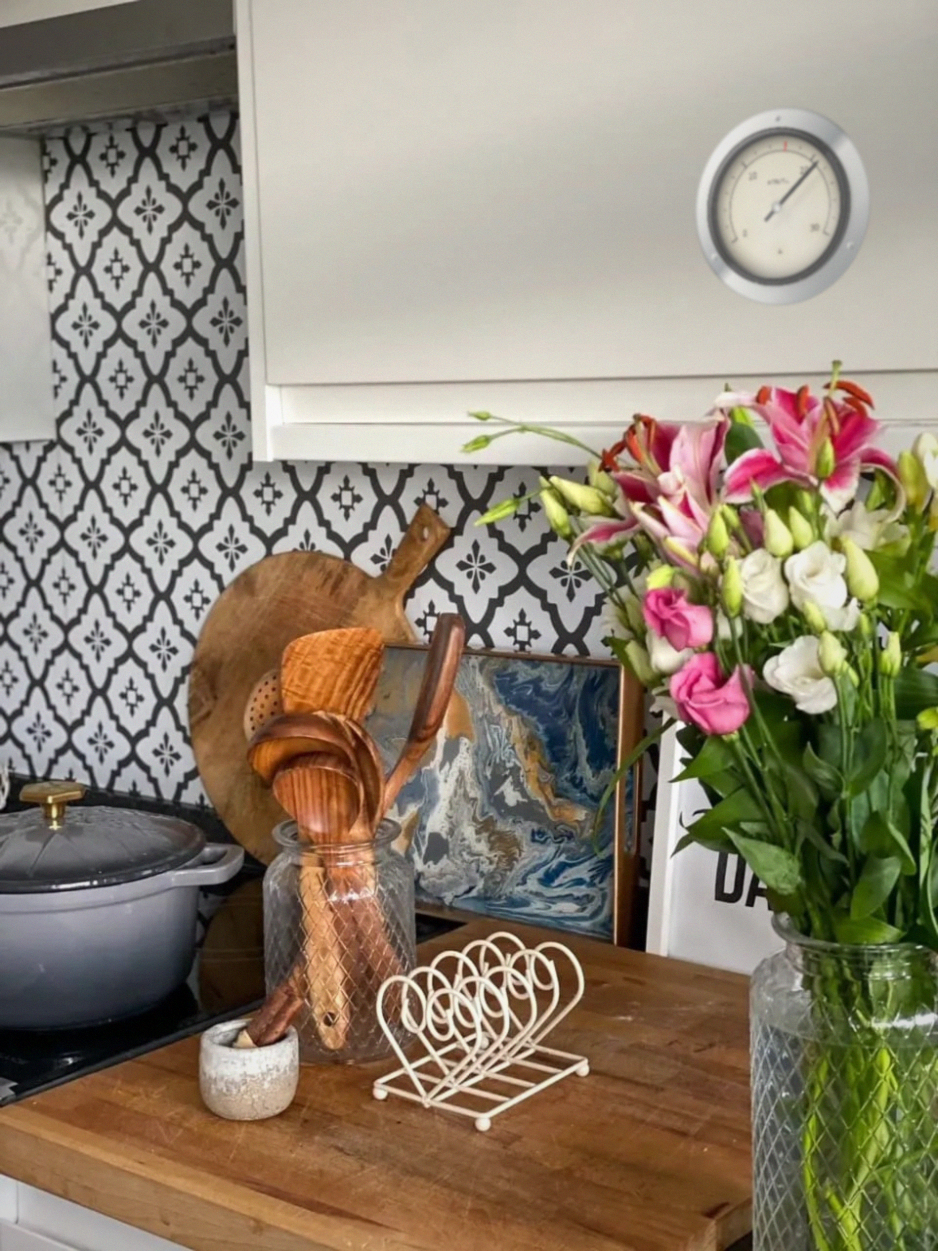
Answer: 21
